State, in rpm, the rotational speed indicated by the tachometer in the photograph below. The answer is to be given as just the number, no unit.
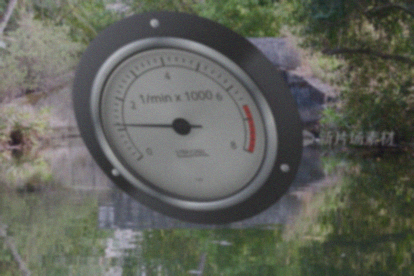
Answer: 1200
